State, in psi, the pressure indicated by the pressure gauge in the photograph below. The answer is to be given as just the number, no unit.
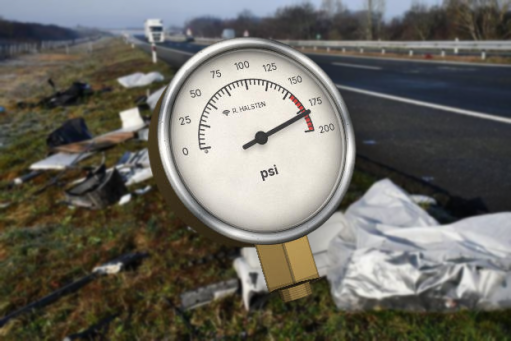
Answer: 180
